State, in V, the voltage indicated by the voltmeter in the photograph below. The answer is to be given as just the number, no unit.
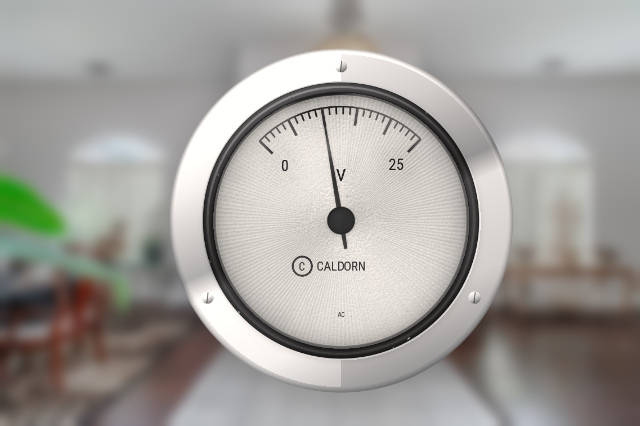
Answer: 10
